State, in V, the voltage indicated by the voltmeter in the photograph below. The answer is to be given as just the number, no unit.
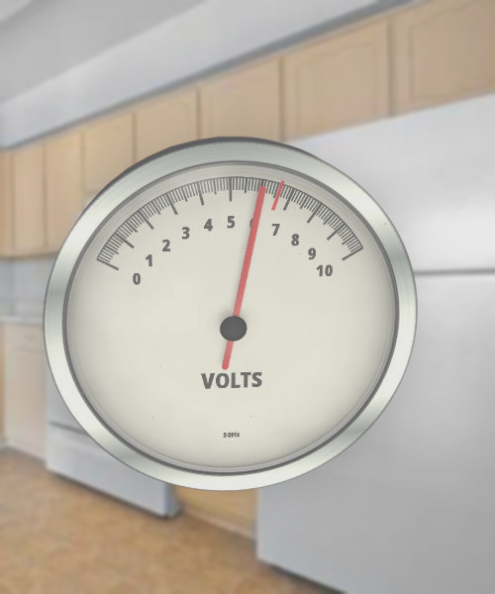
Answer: 6
